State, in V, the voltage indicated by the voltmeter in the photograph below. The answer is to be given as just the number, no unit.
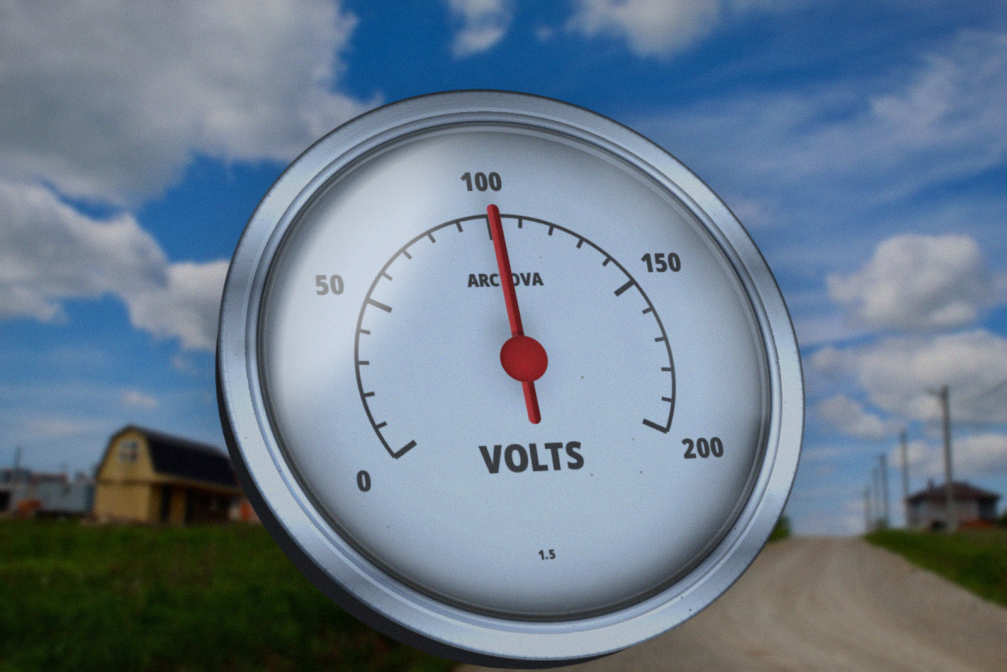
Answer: 100
